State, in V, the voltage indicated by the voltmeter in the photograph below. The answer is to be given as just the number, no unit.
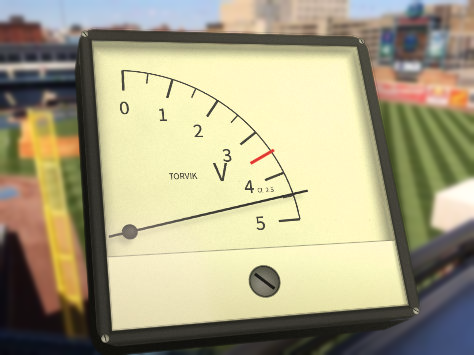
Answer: 4.5
